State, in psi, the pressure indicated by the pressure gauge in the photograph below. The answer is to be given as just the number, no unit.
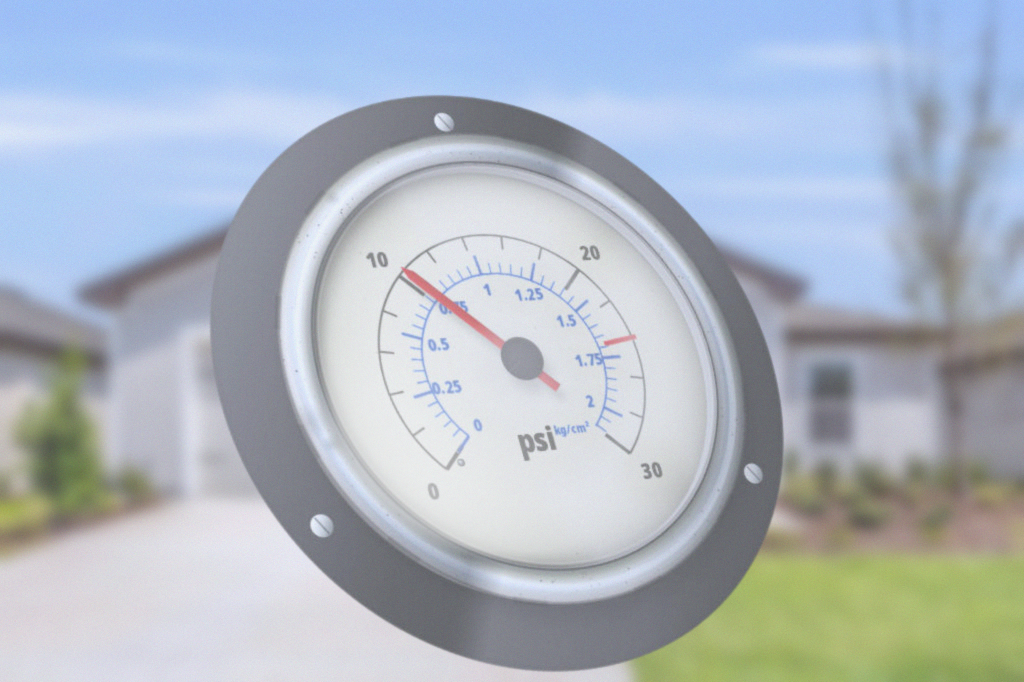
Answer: 10
